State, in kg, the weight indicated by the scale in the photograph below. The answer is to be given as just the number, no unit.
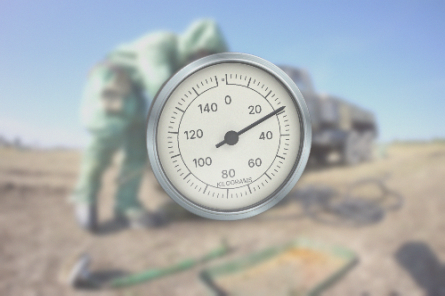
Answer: 28
